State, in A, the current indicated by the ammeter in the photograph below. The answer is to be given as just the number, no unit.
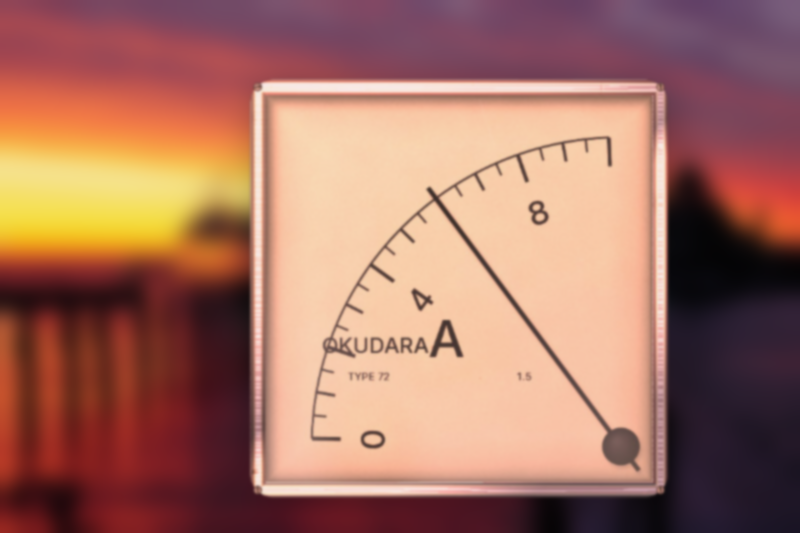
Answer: 6
